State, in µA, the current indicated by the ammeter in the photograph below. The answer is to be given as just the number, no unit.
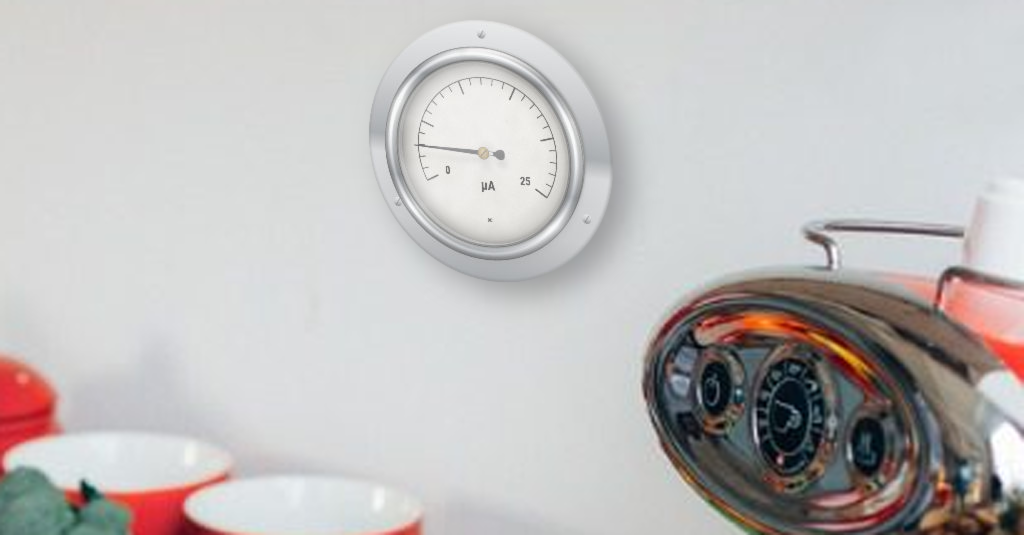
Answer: 3
